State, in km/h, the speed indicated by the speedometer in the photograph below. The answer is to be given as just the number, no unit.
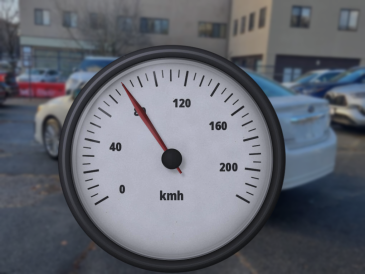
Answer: 80
